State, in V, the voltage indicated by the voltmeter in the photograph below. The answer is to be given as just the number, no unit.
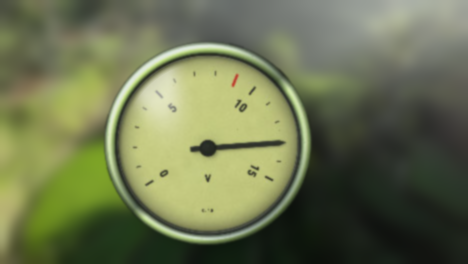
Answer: 13
